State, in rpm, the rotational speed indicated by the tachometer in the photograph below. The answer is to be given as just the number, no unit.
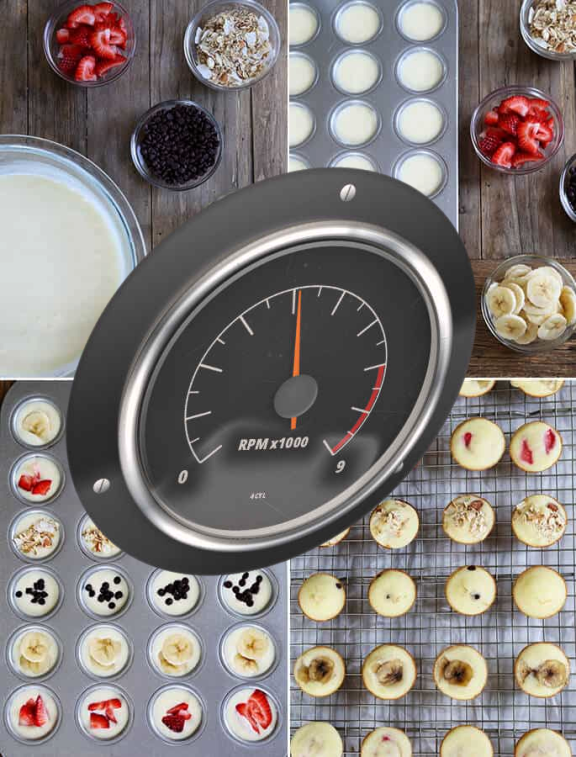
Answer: 4000
